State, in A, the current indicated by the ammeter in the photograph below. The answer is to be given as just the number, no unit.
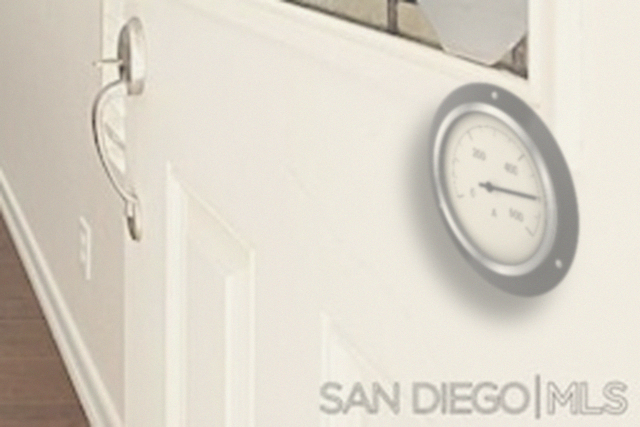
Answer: 500
